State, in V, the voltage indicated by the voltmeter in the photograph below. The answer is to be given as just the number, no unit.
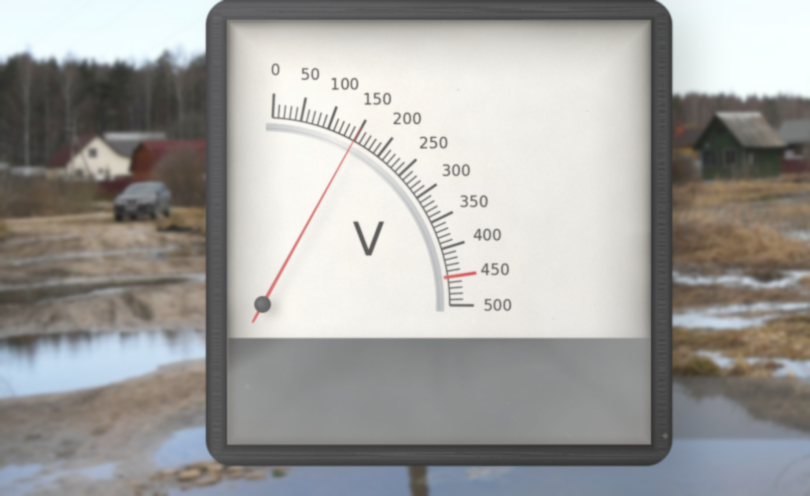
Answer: 150
